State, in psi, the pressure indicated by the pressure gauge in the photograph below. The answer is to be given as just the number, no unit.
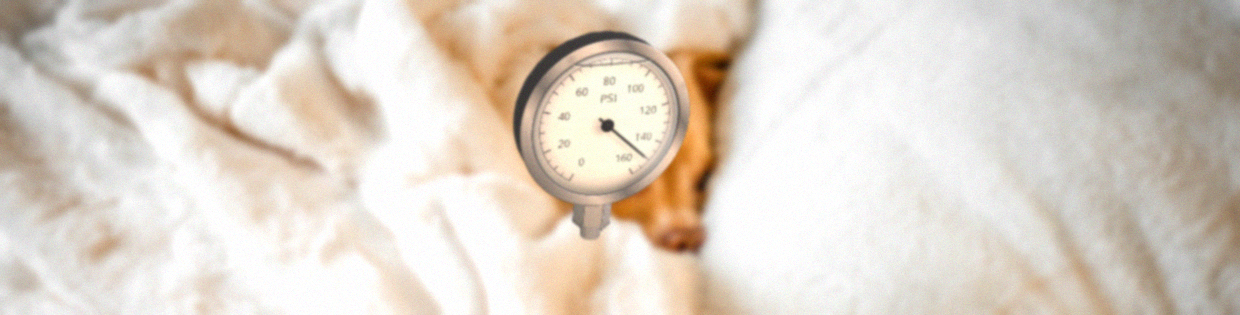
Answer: 150
